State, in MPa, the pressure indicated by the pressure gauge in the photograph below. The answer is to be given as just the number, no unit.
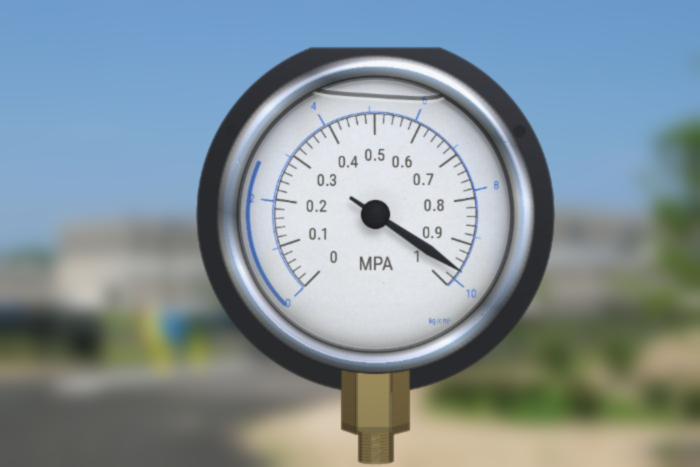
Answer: 0.96
